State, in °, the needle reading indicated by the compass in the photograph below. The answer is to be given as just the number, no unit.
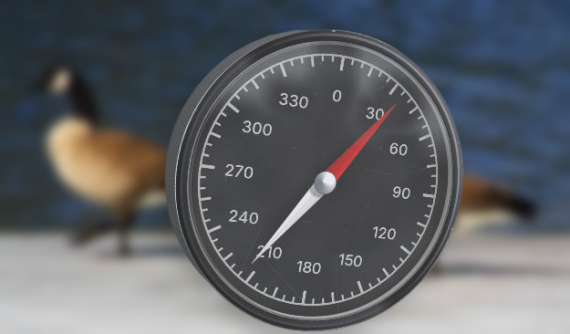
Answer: 35
